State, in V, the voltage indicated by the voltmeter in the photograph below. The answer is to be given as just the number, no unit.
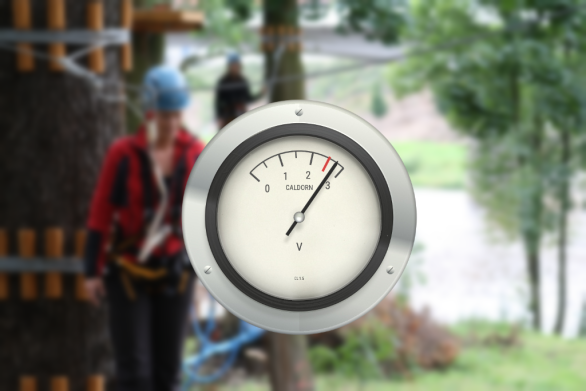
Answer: 2.75
